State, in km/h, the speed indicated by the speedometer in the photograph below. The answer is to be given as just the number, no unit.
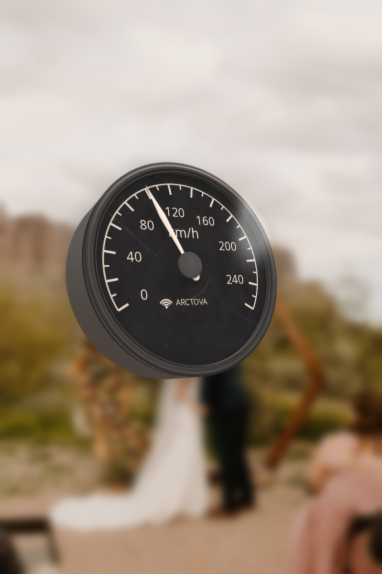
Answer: 100
